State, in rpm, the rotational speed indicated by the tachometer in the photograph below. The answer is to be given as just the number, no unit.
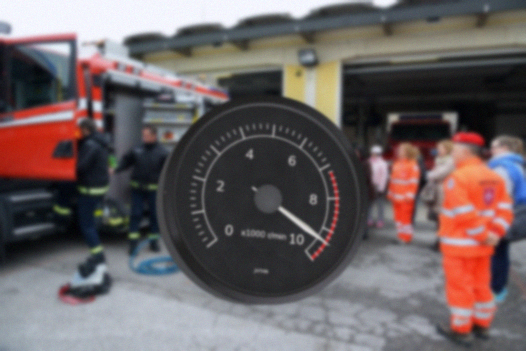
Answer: 9400
